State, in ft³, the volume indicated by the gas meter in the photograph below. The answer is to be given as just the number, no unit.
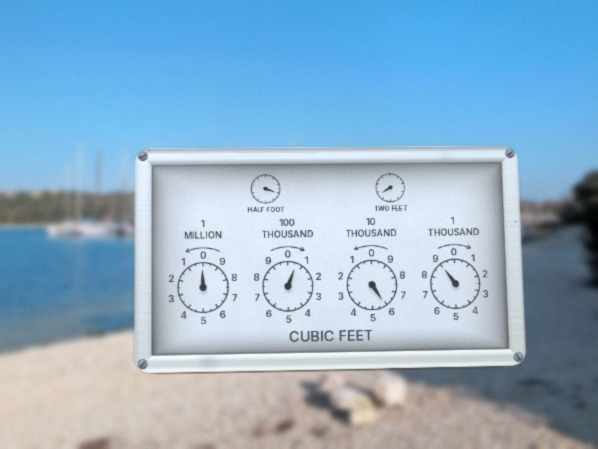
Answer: 5900
